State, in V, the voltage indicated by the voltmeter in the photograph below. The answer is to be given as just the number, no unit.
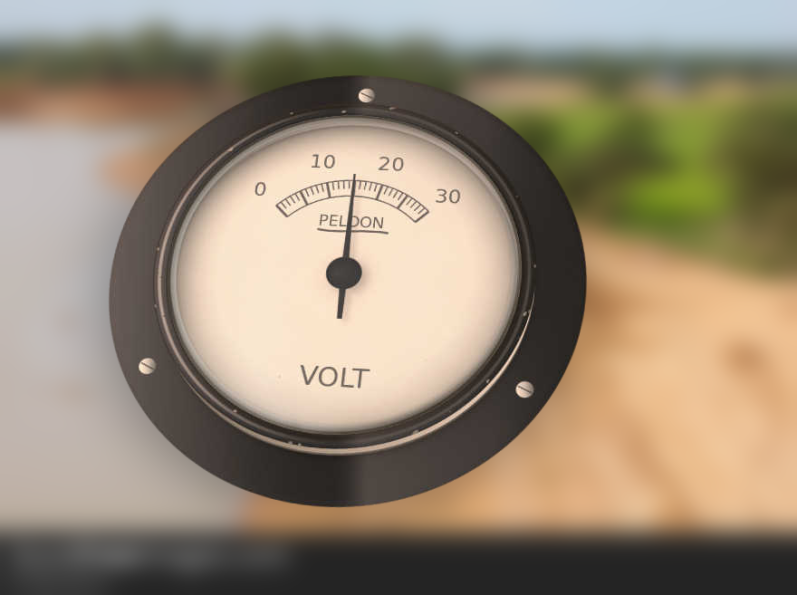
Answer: 15
